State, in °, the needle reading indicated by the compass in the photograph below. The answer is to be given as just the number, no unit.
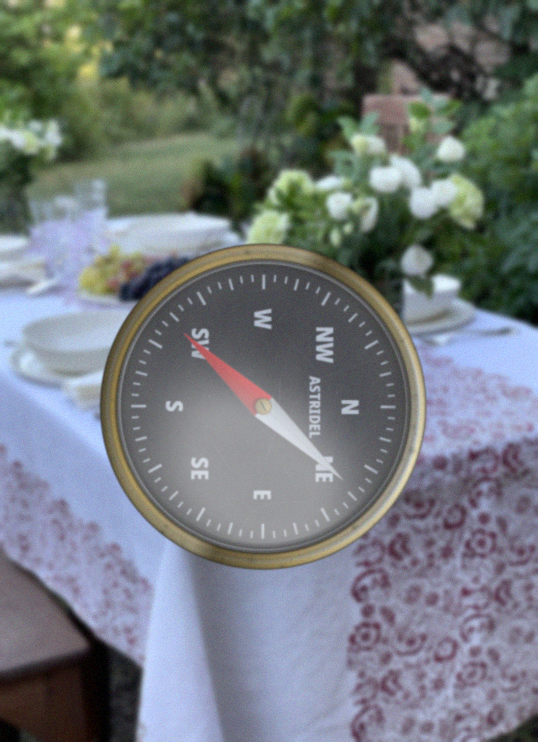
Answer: 222.5
